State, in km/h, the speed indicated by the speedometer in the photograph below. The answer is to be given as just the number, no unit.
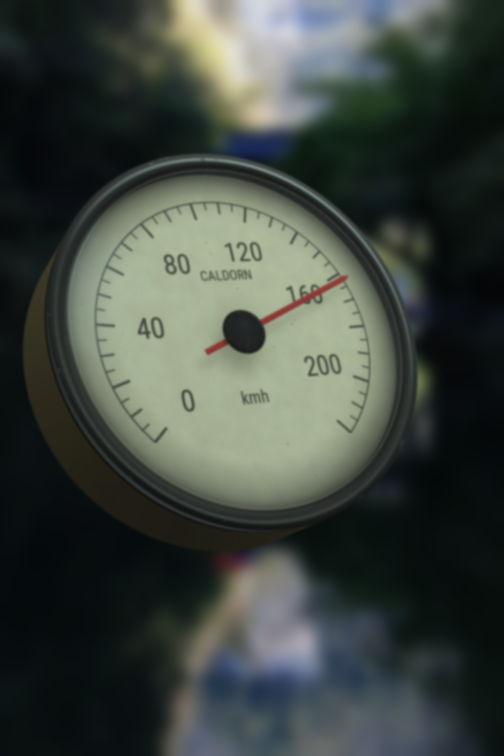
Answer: 162.5
